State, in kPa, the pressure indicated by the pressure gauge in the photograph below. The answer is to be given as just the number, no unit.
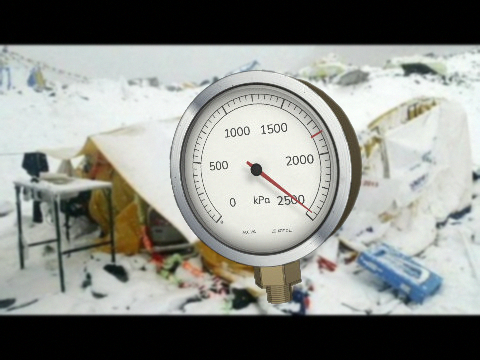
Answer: 2450
